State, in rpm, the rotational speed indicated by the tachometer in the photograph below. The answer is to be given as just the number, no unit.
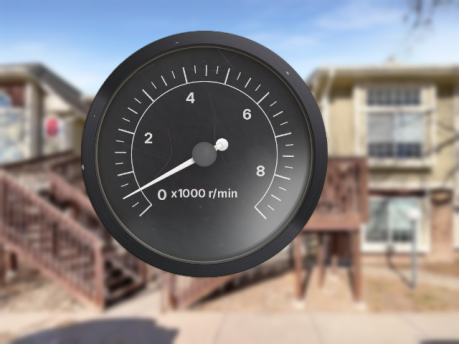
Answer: 500
